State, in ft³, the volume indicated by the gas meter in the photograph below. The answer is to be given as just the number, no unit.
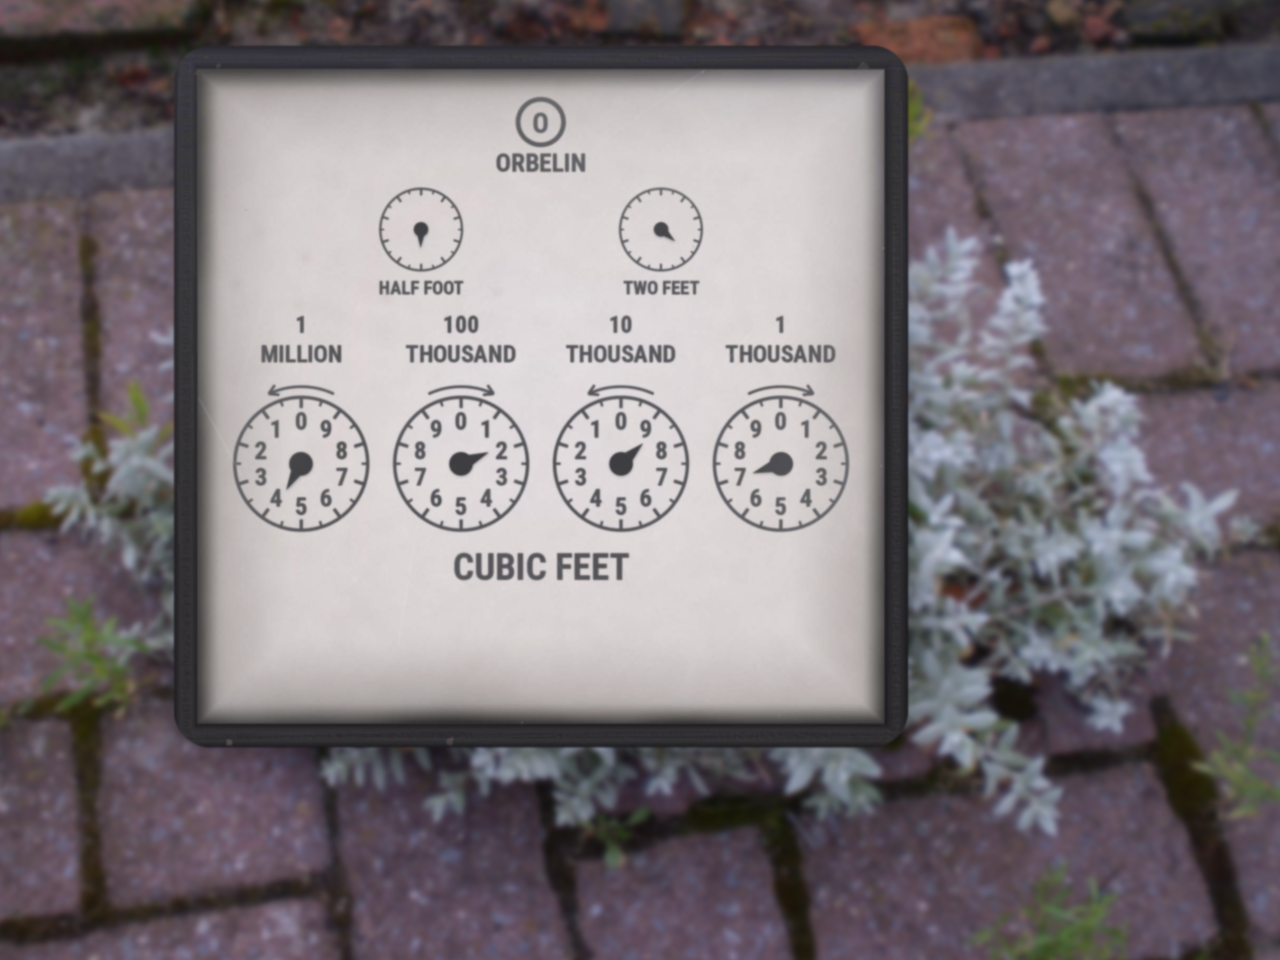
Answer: 418700
